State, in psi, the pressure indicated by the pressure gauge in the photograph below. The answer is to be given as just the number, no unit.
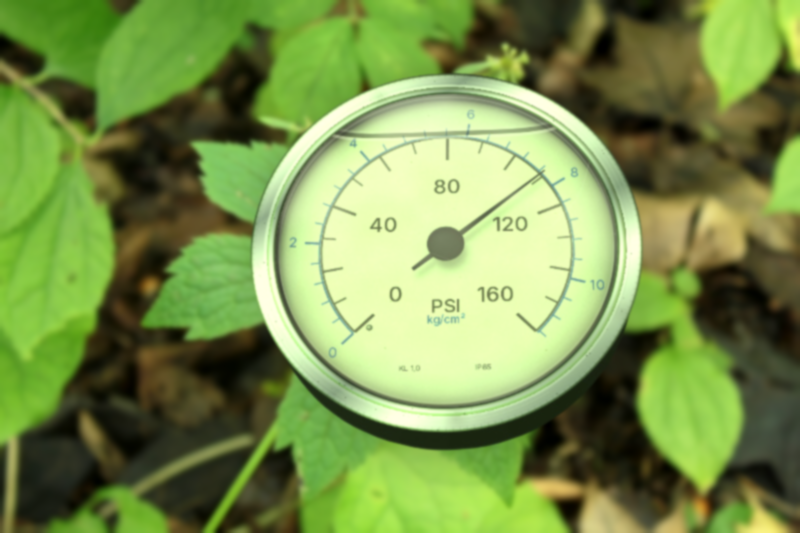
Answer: 110
